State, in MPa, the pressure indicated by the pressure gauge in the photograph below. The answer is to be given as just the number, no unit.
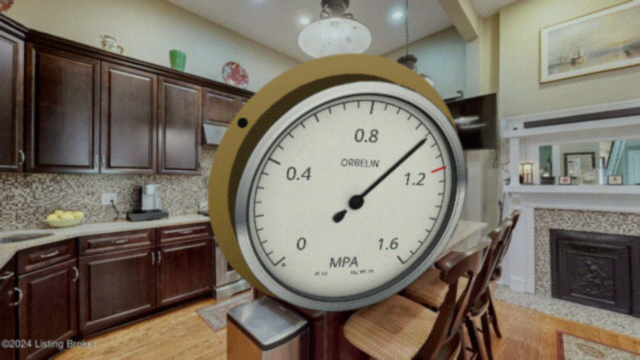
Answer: 1.05
